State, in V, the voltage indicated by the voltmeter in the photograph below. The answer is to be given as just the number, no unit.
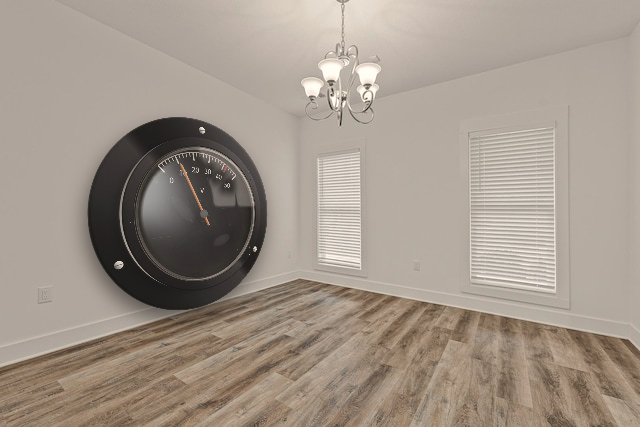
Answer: 10
